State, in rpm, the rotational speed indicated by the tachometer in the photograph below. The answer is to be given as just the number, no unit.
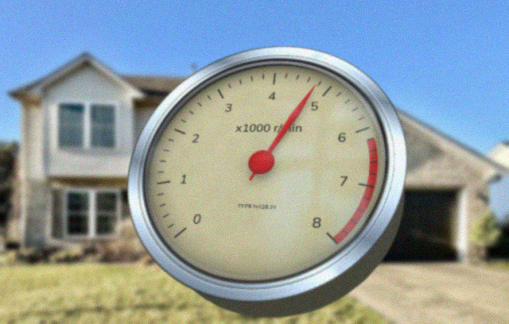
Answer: 4800
